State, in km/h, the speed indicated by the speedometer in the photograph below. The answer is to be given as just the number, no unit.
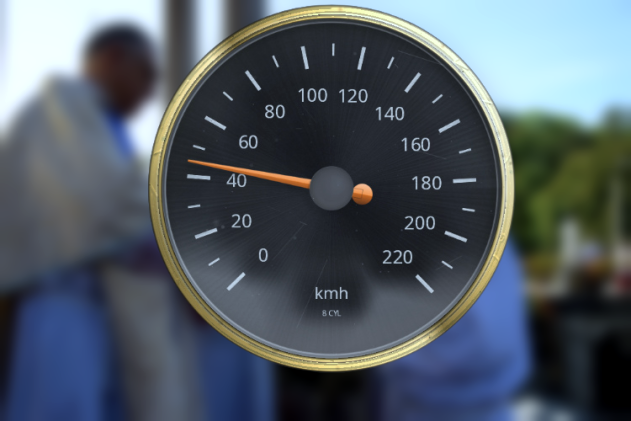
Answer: 45
